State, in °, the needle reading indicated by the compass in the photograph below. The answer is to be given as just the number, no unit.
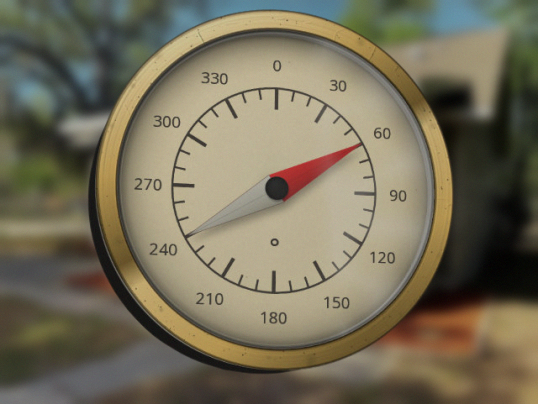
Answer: 60
